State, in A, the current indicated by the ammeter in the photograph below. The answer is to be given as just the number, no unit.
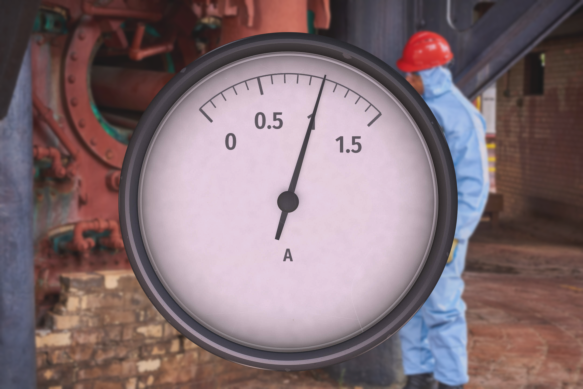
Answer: 1
